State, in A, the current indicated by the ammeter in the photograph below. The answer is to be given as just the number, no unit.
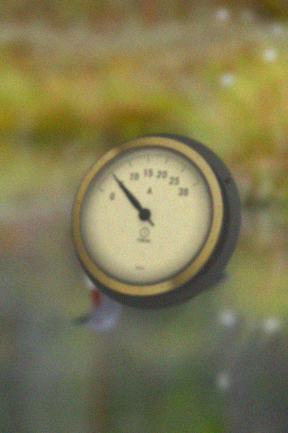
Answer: 5
